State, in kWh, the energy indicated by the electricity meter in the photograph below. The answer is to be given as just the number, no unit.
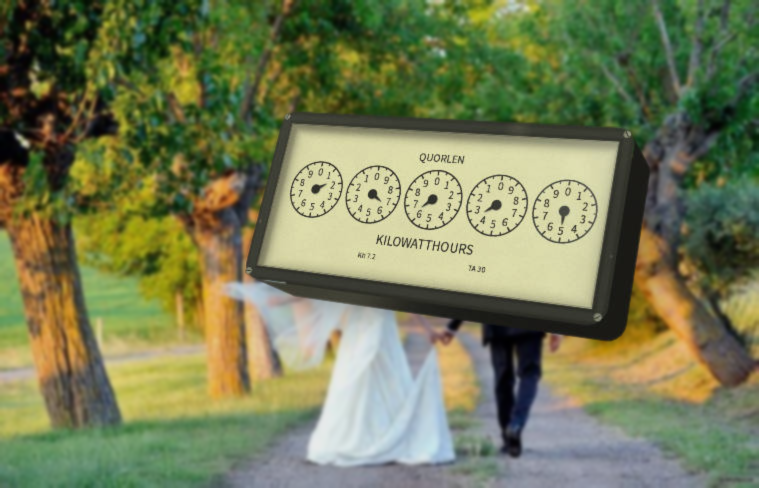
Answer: 16635
